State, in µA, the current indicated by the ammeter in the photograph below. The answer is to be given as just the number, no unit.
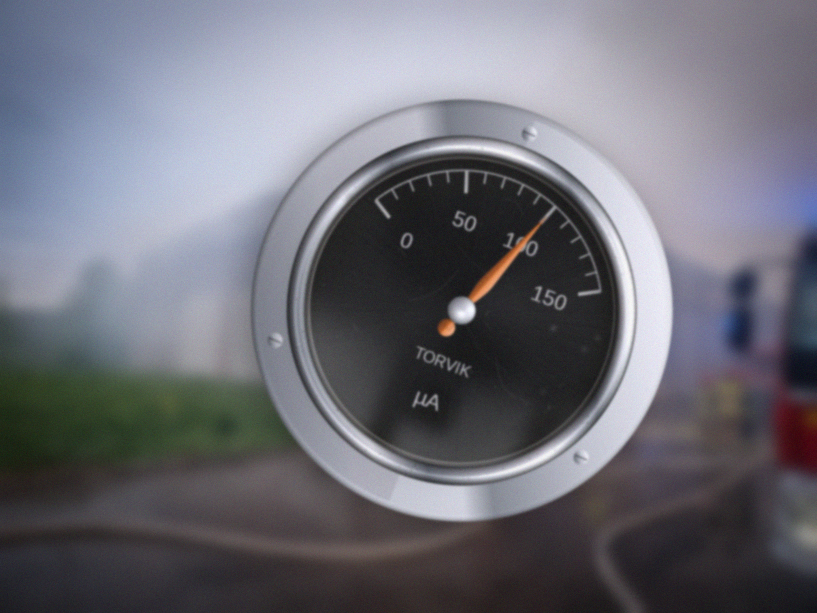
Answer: 100
